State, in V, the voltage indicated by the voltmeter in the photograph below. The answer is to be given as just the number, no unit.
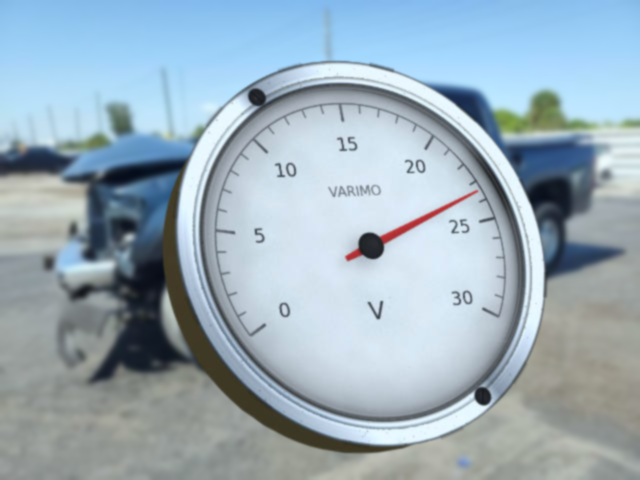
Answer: 23.5
